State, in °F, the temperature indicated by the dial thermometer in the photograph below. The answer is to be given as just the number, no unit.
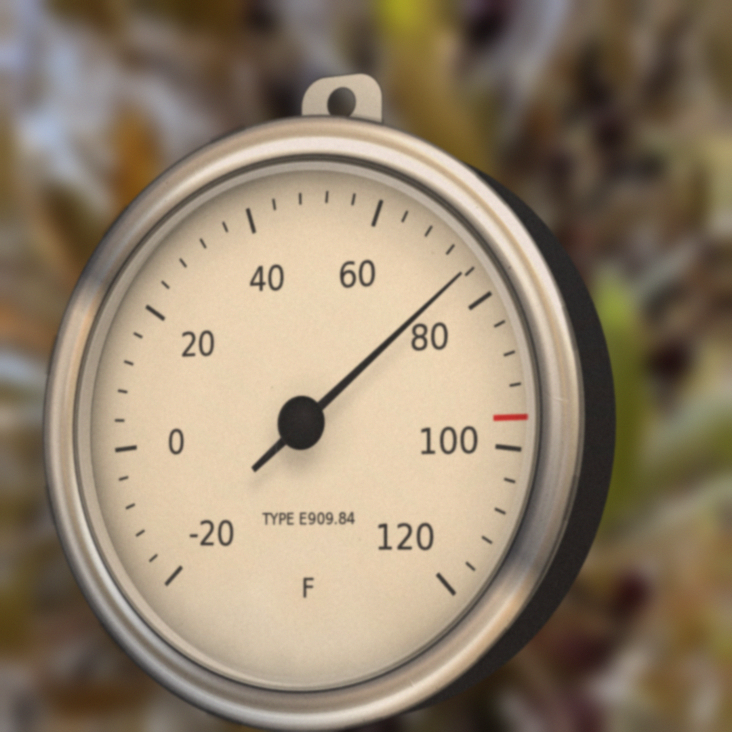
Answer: 76
